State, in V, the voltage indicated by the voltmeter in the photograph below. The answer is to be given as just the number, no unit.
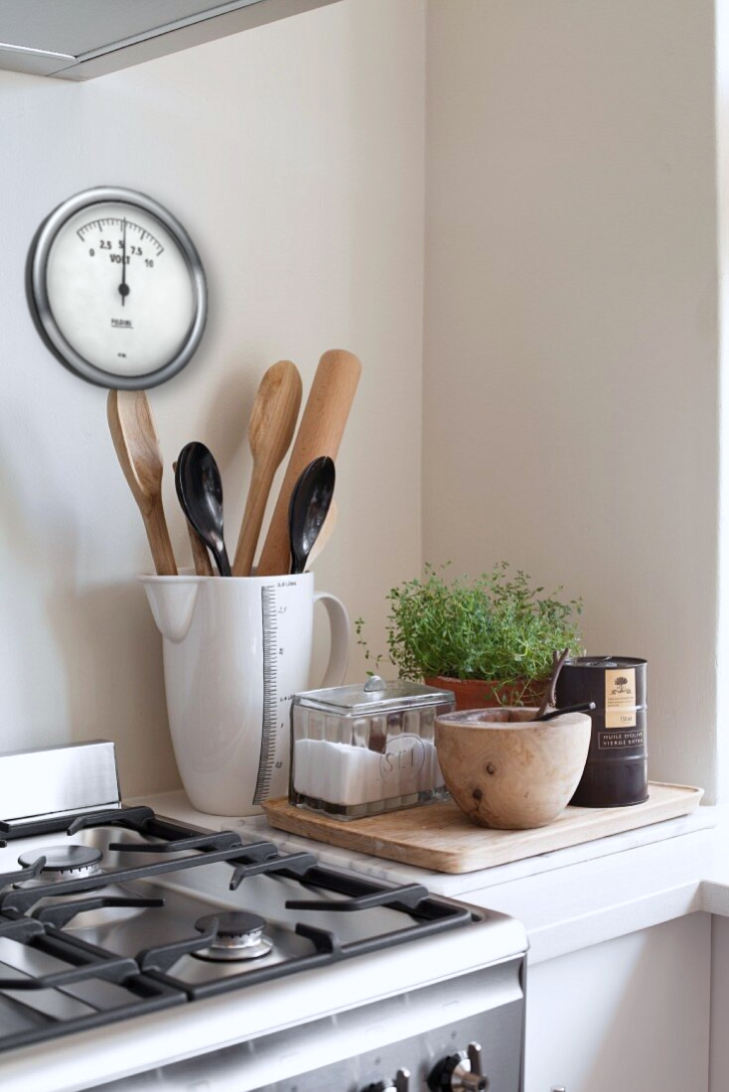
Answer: 5
